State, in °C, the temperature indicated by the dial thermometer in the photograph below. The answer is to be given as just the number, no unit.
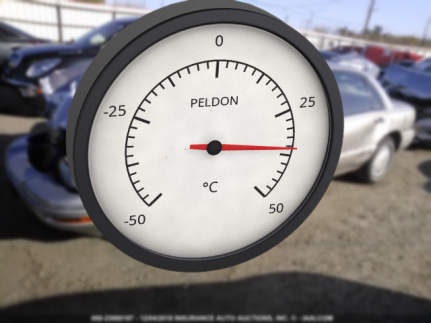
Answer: 35
